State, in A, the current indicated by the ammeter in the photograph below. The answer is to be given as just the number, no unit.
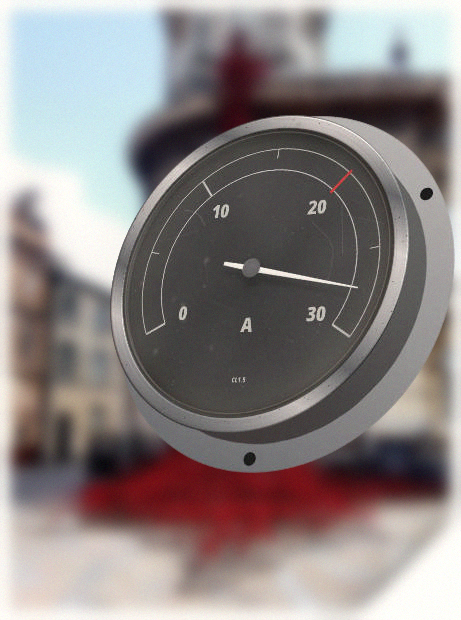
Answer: 27.5
